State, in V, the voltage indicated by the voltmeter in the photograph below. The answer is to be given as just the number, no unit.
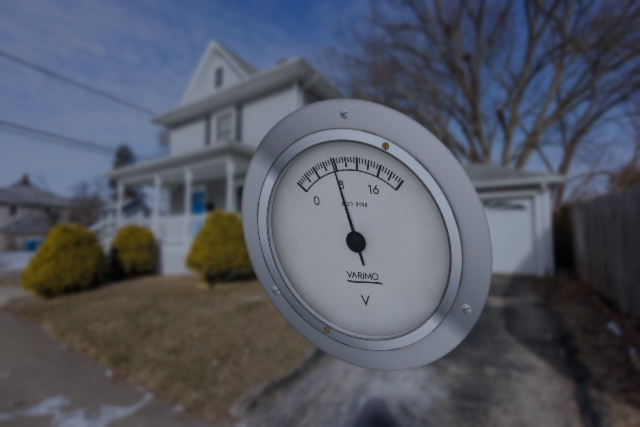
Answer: 8
